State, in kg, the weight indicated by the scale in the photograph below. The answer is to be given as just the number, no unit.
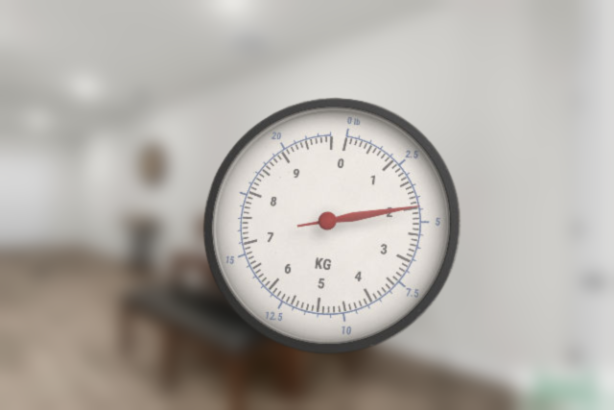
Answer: 2
